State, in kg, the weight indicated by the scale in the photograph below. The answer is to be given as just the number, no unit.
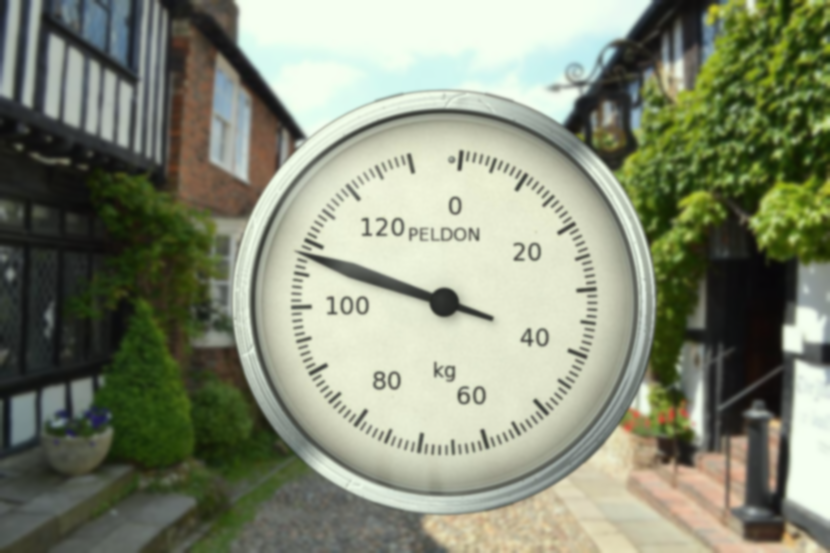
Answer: 108
